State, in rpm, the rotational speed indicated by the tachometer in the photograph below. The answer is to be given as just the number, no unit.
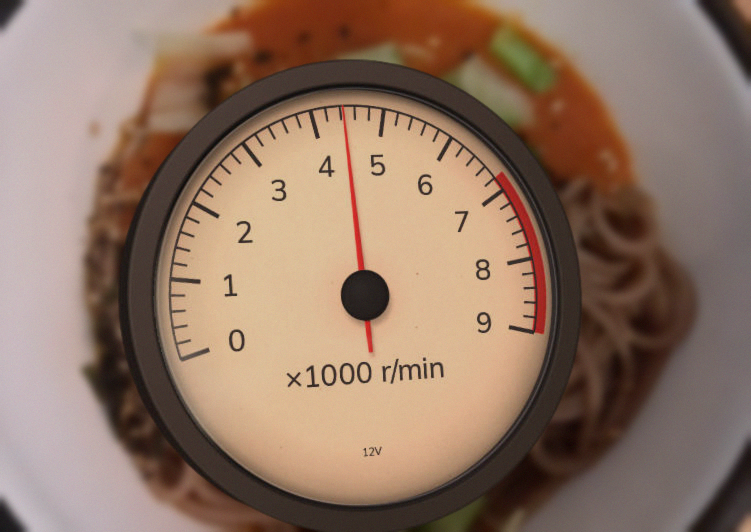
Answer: 4400
